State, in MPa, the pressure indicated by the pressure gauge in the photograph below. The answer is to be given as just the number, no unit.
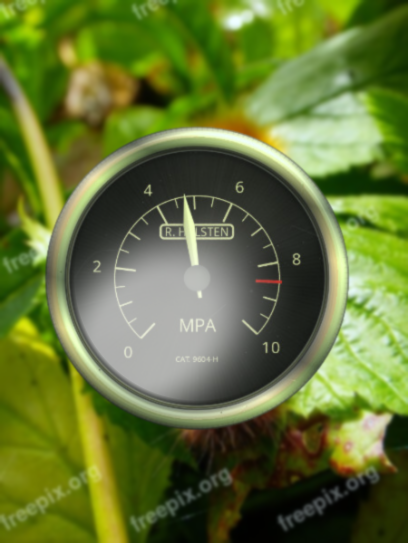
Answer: 4.75
